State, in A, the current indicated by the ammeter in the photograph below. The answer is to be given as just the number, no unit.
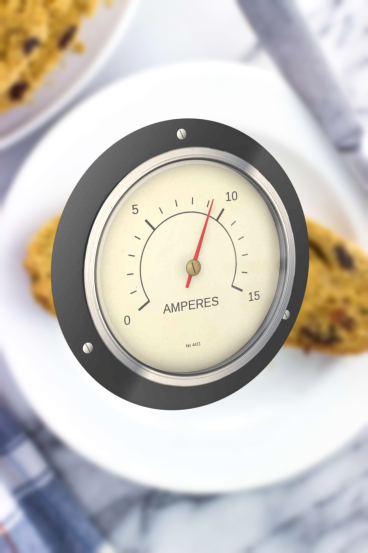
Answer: 9
